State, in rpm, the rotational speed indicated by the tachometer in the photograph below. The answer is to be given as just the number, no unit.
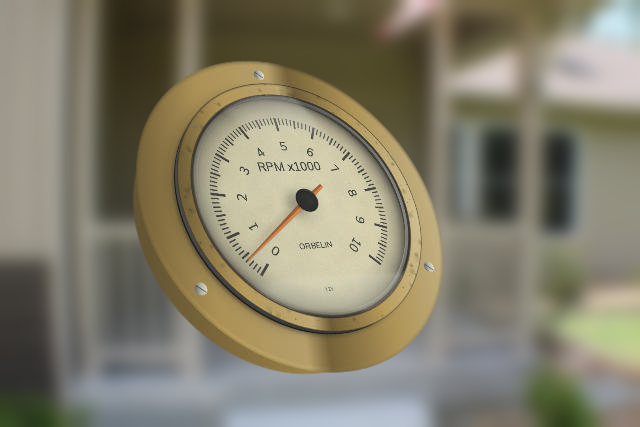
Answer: 400
